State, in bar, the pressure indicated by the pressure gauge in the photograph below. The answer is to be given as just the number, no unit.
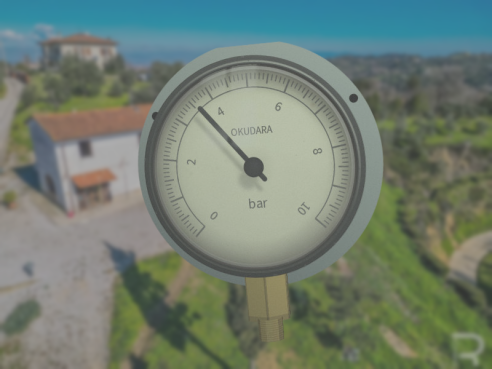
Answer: 3.6
